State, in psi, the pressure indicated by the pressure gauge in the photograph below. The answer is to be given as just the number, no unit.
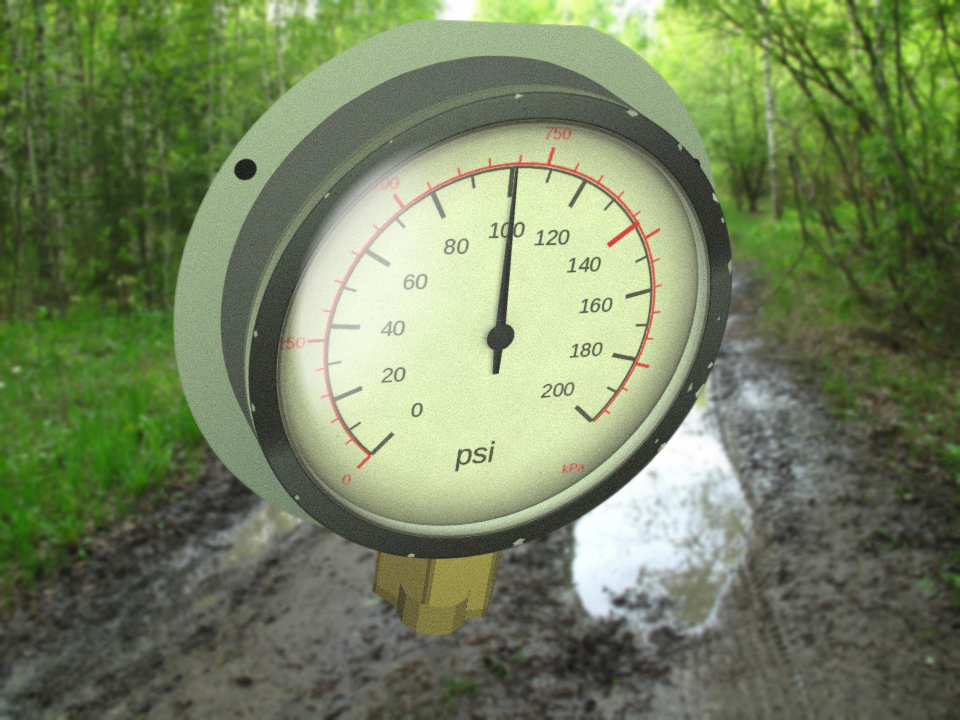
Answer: 100
